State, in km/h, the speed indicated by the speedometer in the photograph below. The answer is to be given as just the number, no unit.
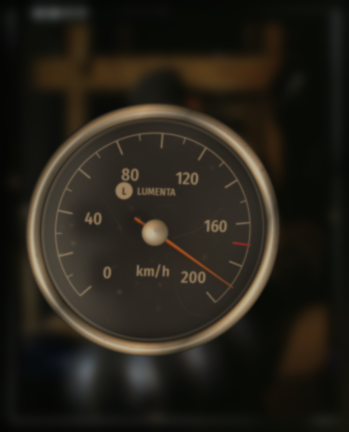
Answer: 190
